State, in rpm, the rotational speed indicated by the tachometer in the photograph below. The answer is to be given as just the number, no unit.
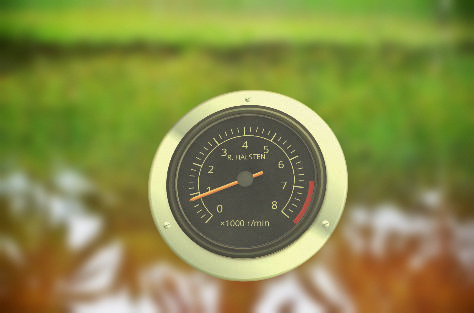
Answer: 800
